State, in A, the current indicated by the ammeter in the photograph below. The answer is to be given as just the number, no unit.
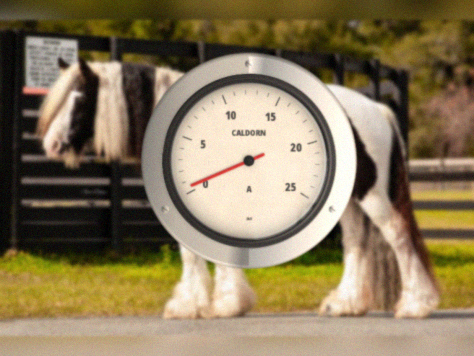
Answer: 0.5
